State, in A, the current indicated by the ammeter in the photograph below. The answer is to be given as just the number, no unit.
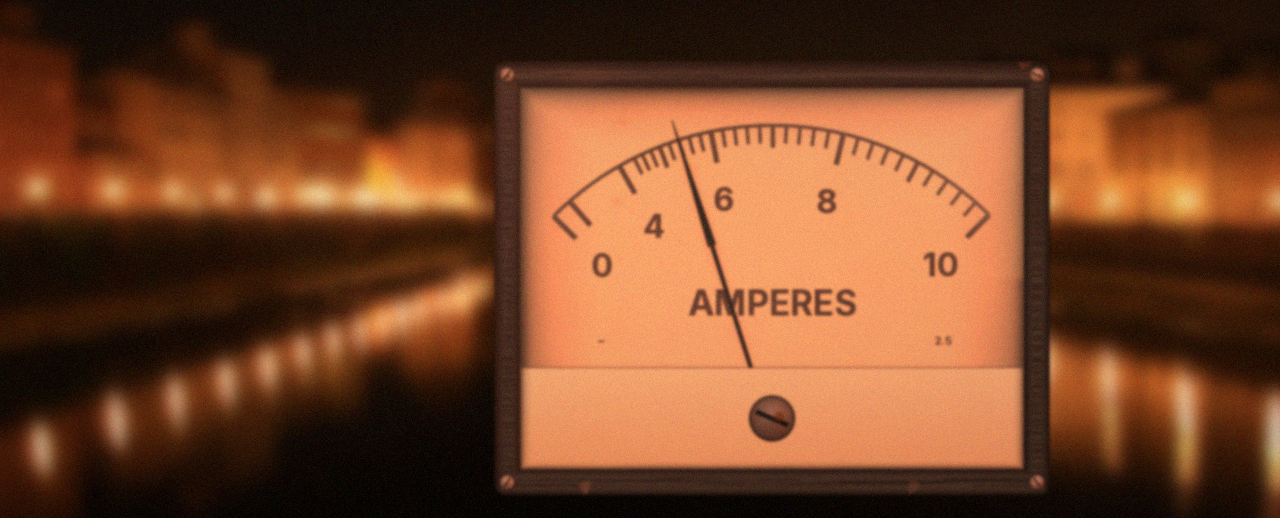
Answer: 5.4
